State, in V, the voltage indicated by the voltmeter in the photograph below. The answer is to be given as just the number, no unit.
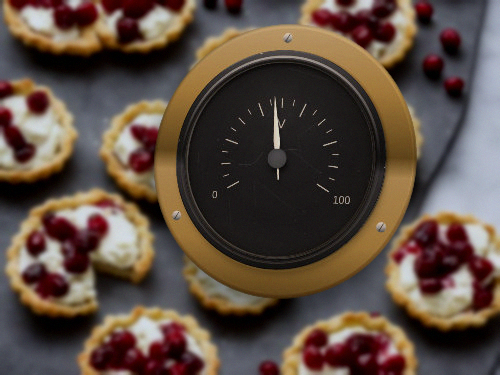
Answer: 47.5
